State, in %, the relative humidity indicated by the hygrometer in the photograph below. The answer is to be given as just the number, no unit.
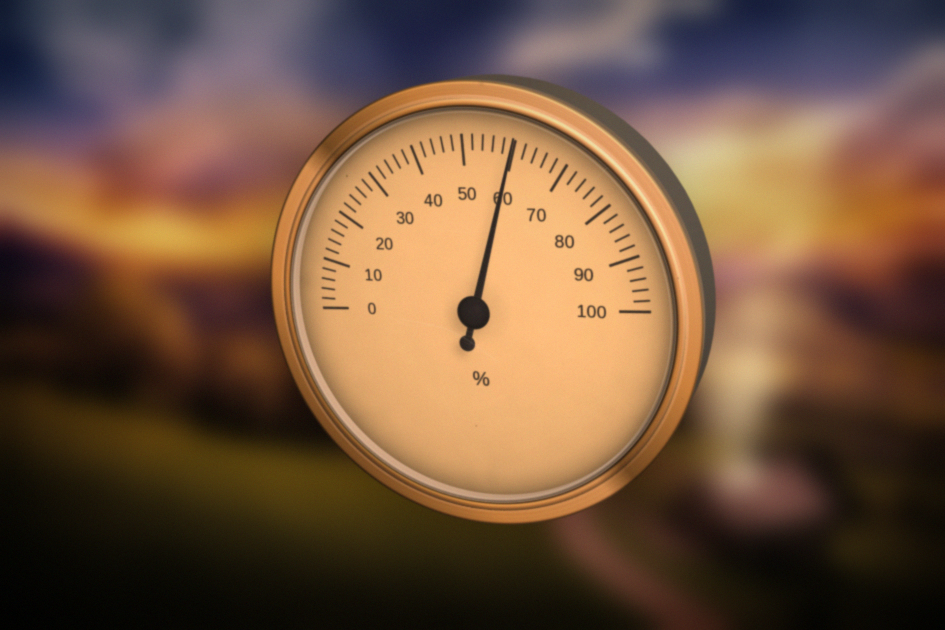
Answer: 60
